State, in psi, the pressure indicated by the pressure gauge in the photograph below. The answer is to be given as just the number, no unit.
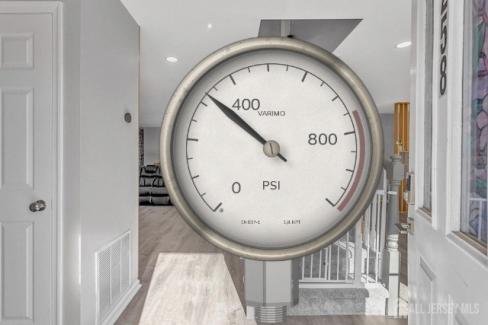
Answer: 325
